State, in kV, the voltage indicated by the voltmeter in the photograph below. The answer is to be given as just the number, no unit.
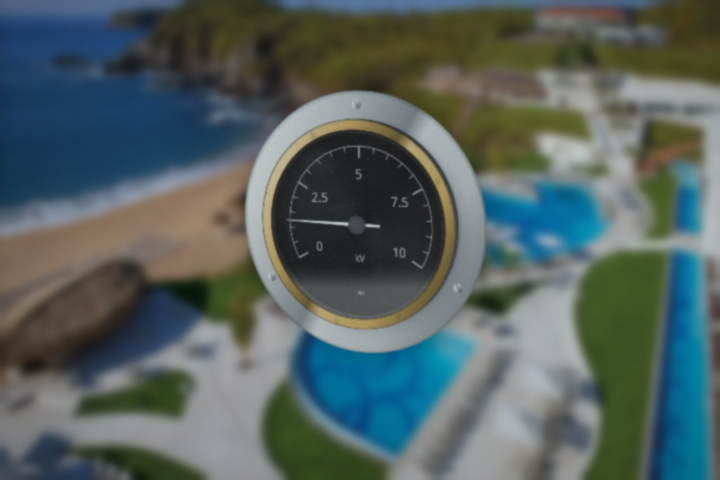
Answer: 1.25
